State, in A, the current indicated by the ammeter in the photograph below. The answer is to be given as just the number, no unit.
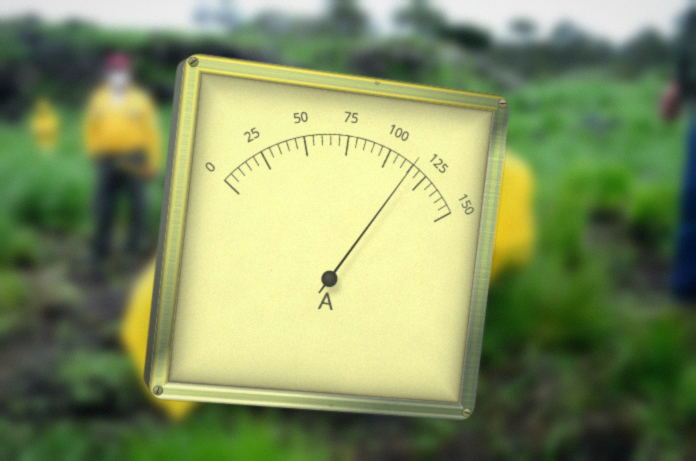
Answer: 115
